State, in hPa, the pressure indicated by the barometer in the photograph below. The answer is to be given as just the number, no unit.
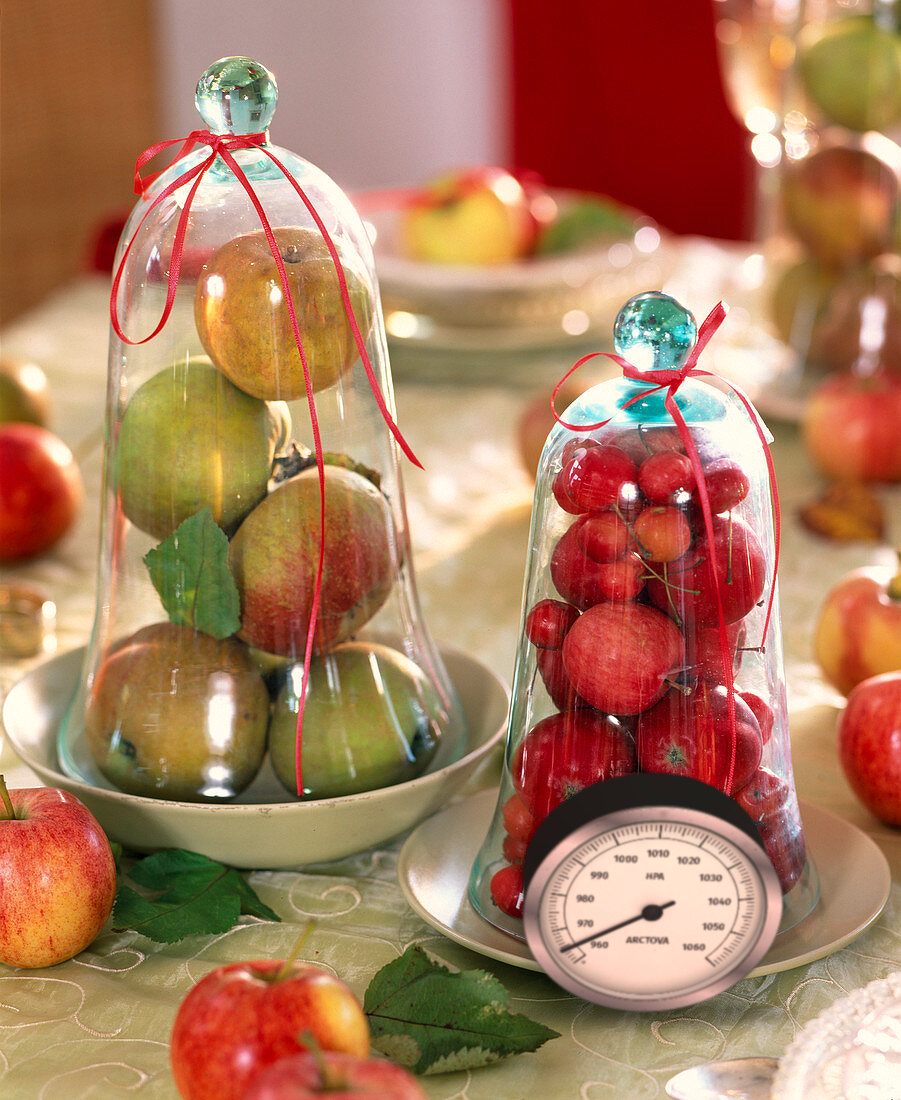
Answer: 965
